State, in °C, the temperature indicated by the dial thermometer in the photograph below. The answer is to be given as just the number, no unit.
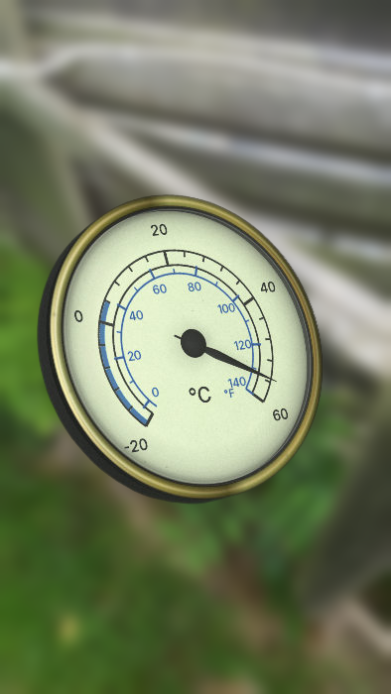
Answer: 56
